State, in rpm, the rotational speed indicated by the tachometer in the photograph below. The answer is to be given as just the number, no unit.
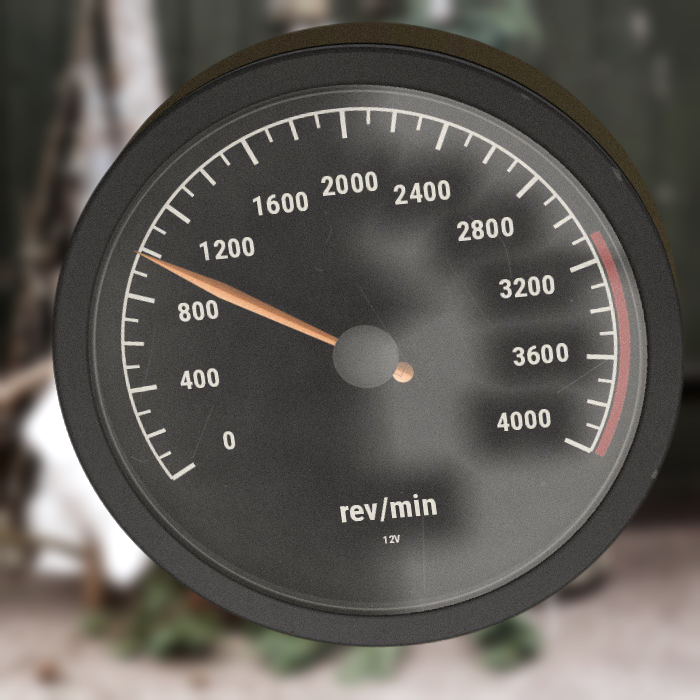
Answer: 1000
